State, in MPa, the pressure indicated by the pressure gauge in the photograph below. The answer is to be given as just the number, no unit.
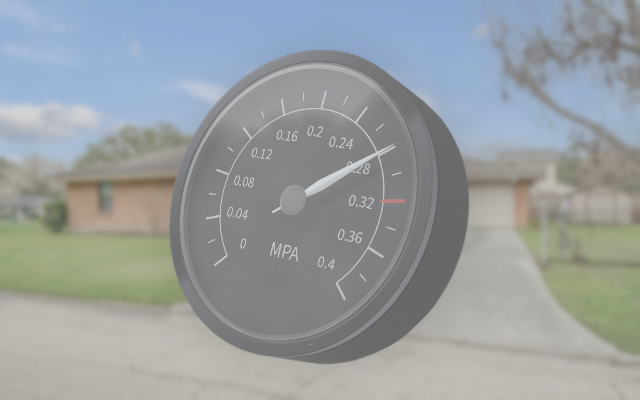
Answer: 0.28
